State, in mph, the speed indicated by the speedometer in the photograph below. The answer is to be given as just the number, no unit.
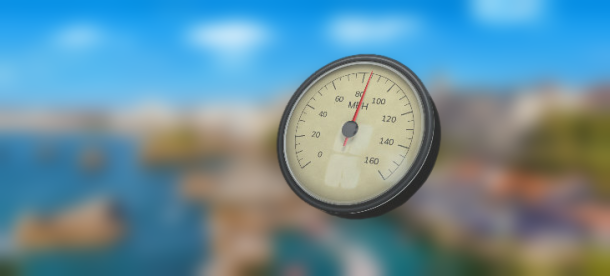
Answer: 85
